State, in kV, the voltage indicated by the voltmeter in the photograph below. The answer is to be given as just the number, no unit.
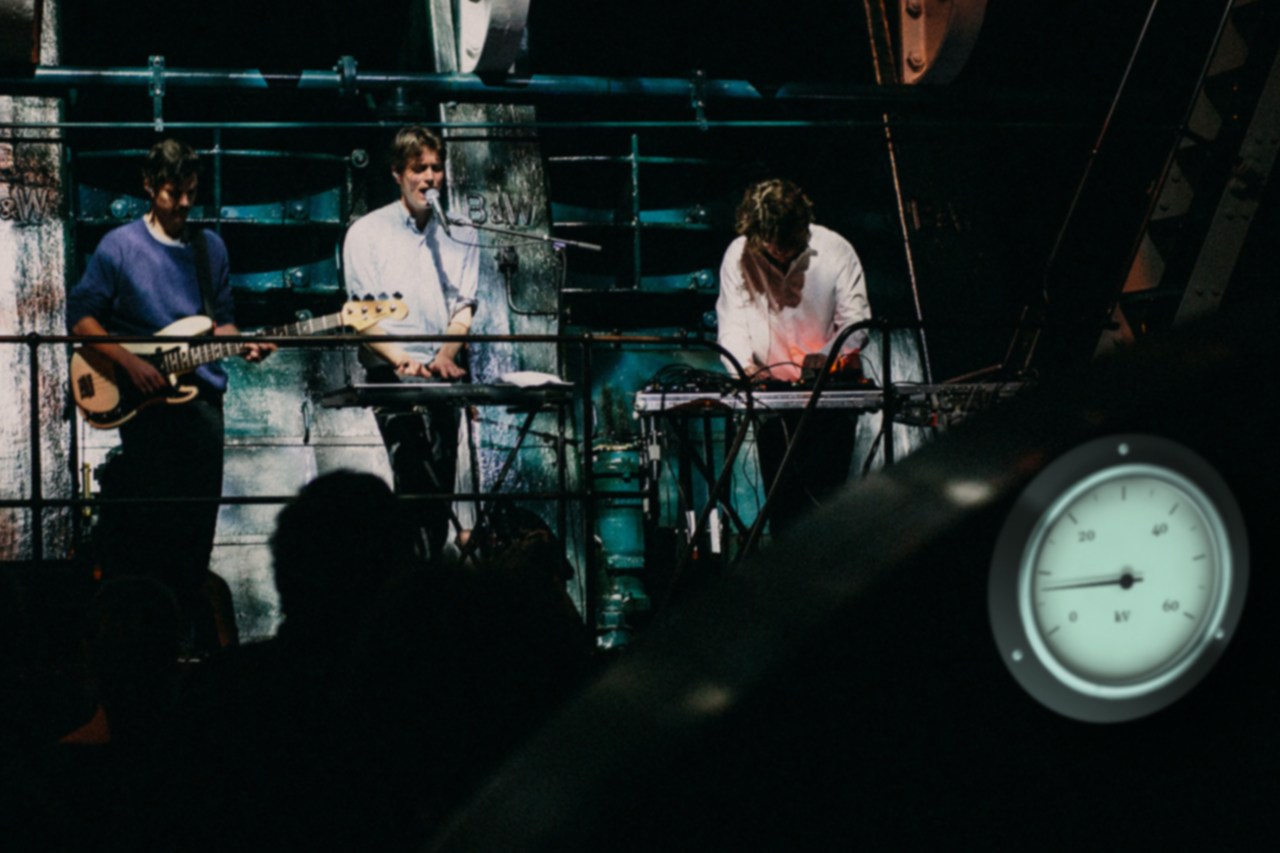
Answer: 7.5
